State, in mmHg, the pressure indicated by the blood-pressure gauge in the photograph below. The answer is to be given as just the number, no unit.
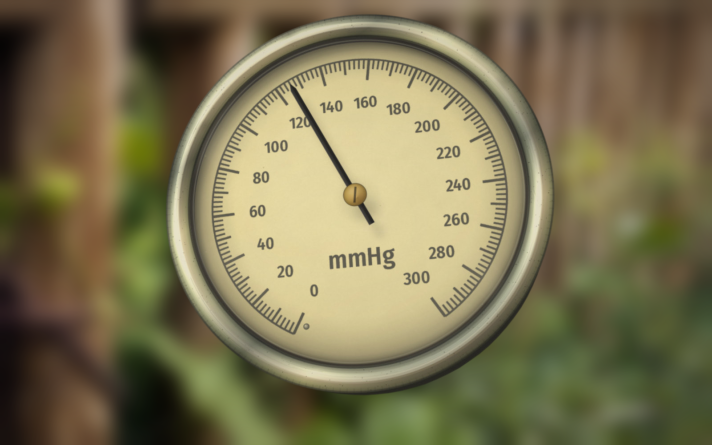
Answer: 126
